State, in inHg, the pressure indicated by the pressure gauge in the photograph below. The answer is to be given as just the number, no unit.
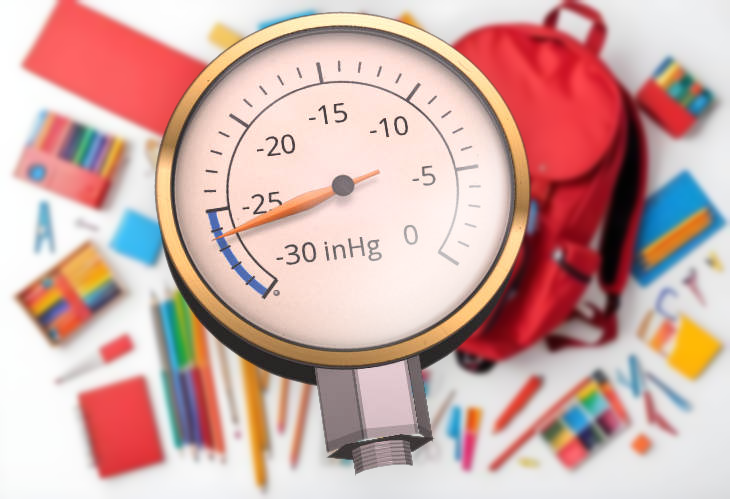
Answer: -26.5
